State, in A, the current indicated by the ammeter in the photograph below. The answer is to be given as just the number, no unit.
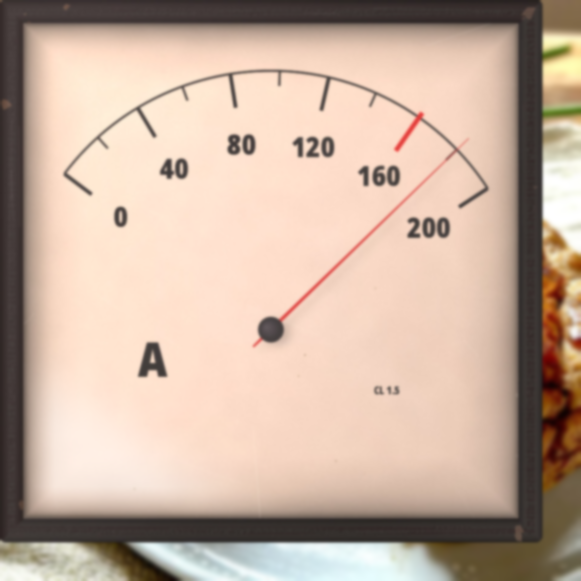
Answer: 180
